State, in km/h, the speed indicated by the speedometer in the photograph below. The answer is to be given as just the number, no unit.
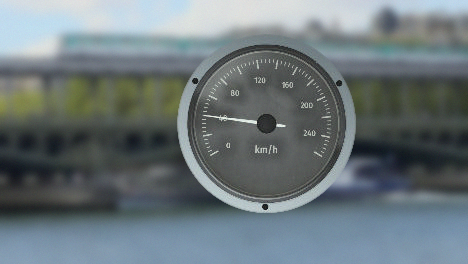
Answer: 40
